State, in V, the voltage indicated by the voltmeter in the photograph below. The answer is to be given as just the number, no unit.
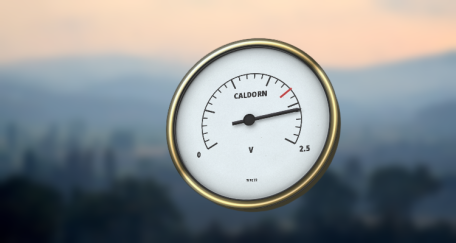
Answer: 2.1
